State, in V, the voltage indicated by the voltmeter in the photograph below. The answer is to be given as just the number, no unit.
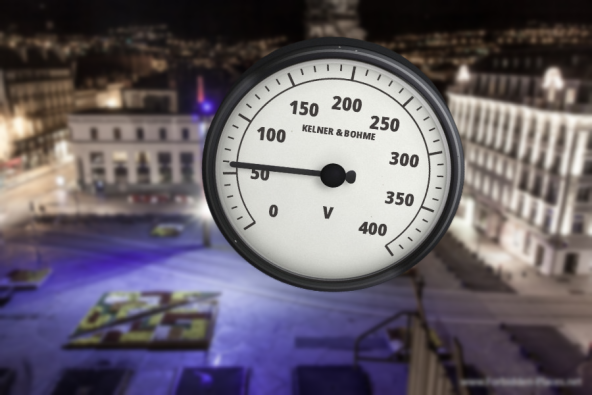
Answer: 60
